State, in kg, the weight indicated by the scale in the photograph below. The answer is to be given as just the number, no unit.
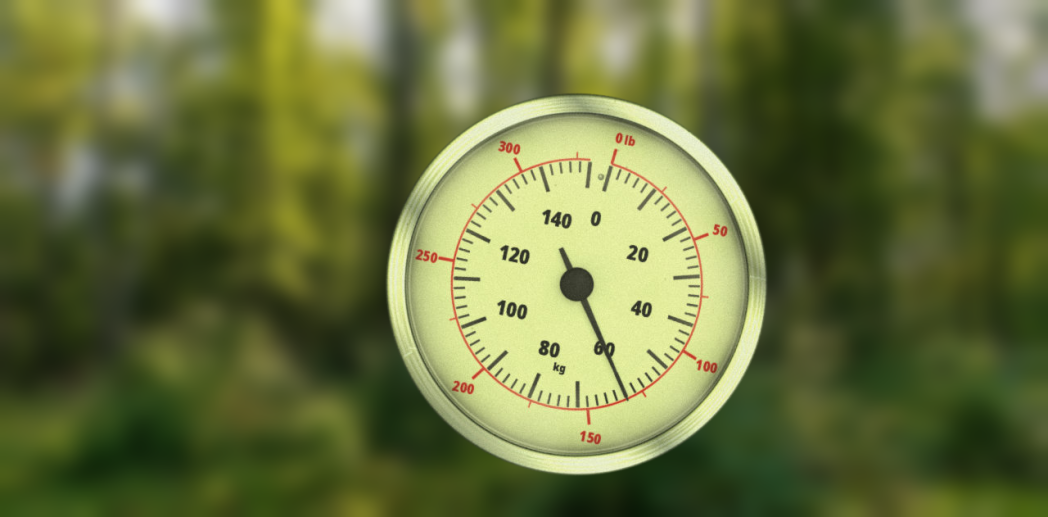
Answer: 60
